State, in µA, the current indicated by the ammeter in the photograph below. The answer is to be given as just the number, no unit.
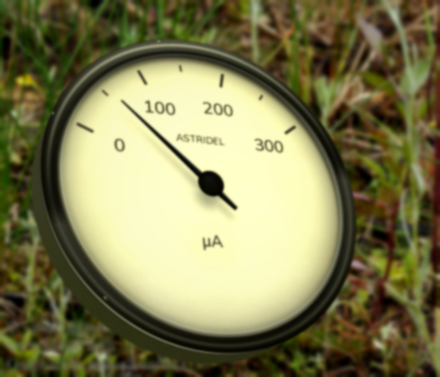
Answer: 50
